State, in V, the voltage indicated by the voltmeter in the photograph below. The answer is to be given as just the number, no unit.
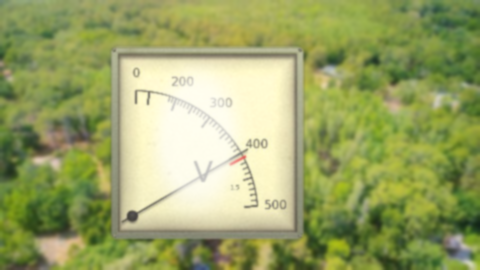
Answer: 400
